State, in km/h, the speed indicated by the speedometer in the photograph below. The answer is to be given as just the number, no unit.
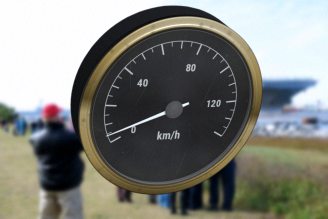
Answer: 5
